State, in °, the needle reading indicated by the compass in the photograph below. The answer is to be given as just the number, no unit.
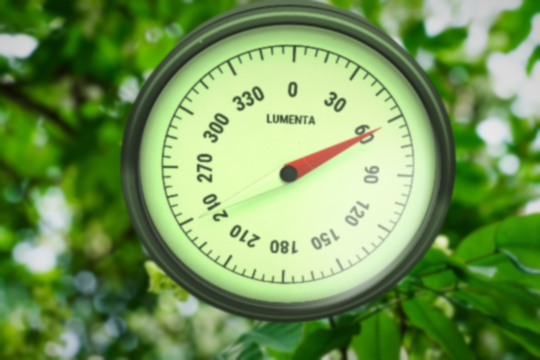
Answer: 60
